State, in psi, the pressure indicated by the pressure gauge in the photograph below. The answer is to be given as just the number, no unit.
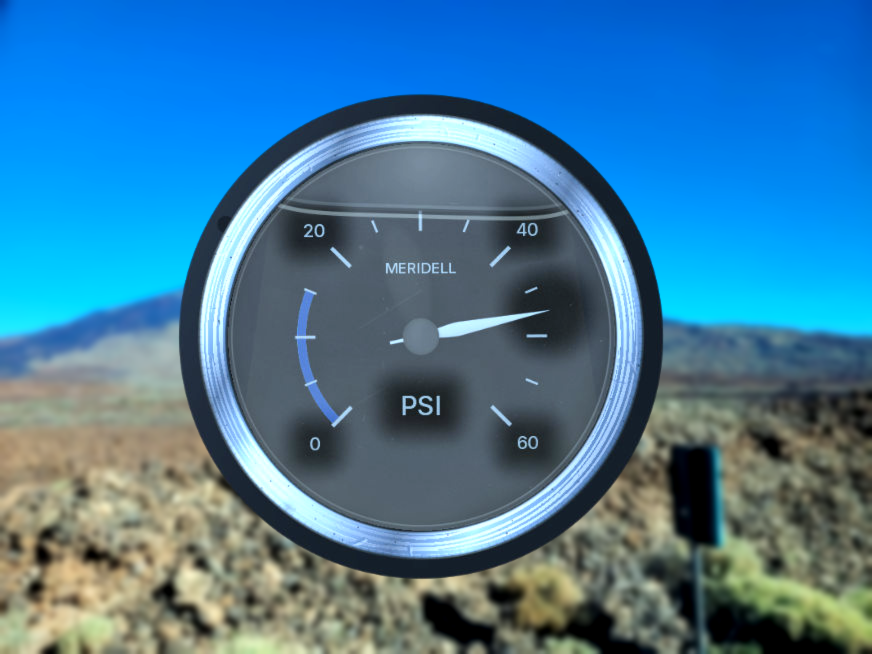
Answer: 47.5
